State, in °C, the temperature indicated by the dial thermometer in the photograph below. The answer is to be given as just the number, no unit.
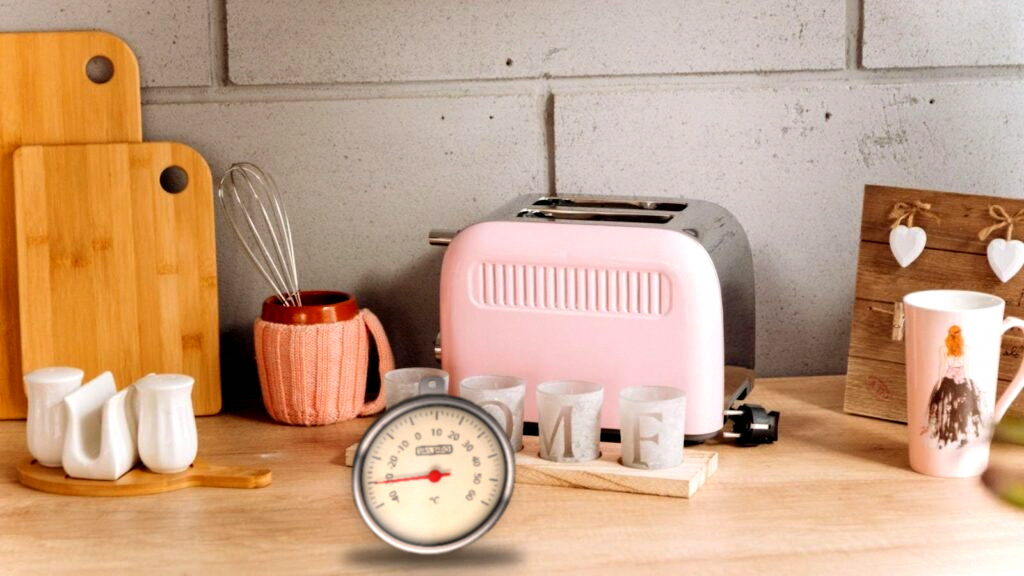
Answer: -30
